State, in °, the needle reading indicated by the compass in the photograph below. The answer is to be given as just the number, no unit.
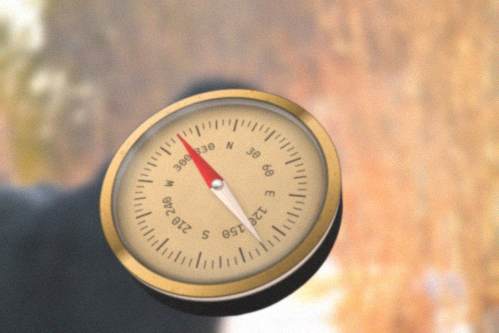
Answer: 315
